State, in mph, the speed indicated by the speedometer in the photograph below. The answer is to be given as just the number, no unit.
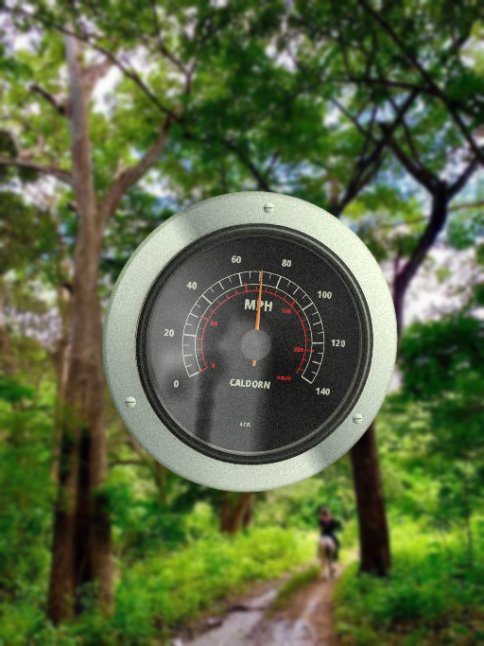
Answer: 70
